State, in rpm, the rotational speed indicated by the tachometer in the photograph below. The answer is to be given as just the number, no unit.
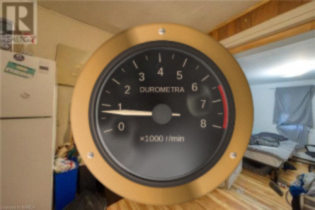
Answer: 750
